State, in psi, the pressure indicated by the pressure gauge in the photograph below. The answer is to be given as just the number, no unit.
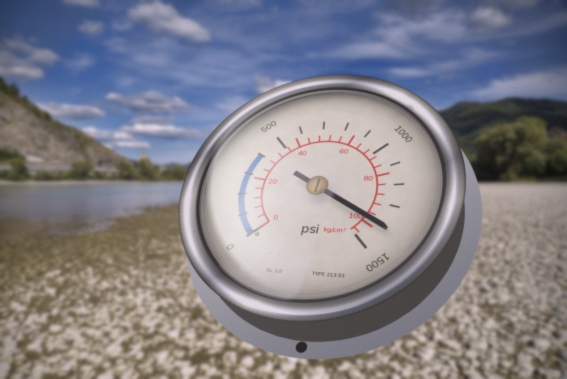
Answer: 1400
